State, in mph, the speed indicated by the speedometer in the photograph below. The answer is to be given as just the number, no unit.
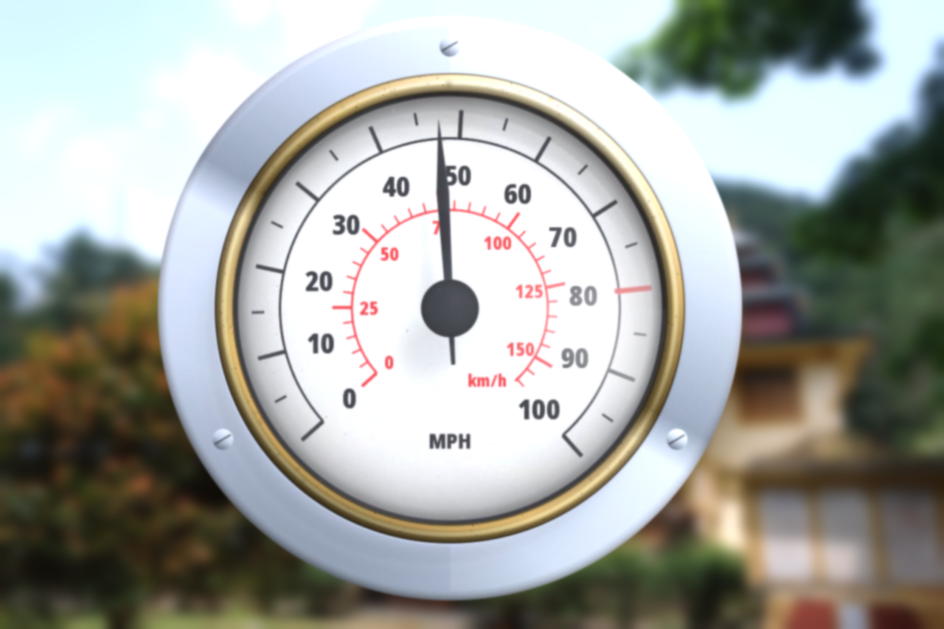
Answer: 47.5
